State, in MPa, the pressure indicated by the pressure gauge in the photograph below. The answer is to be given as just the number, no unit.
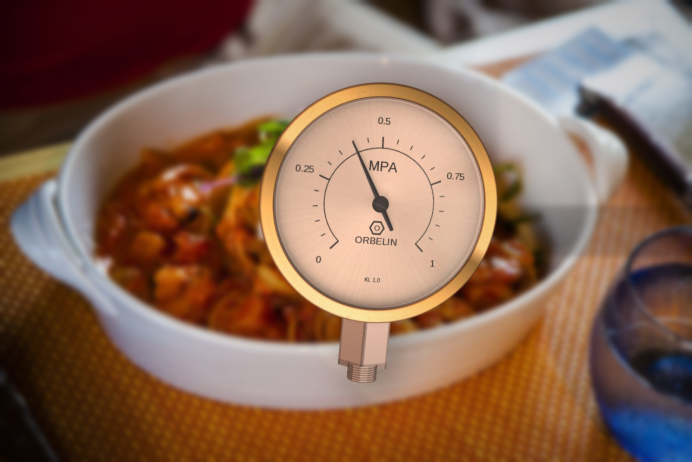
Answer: 0.4
